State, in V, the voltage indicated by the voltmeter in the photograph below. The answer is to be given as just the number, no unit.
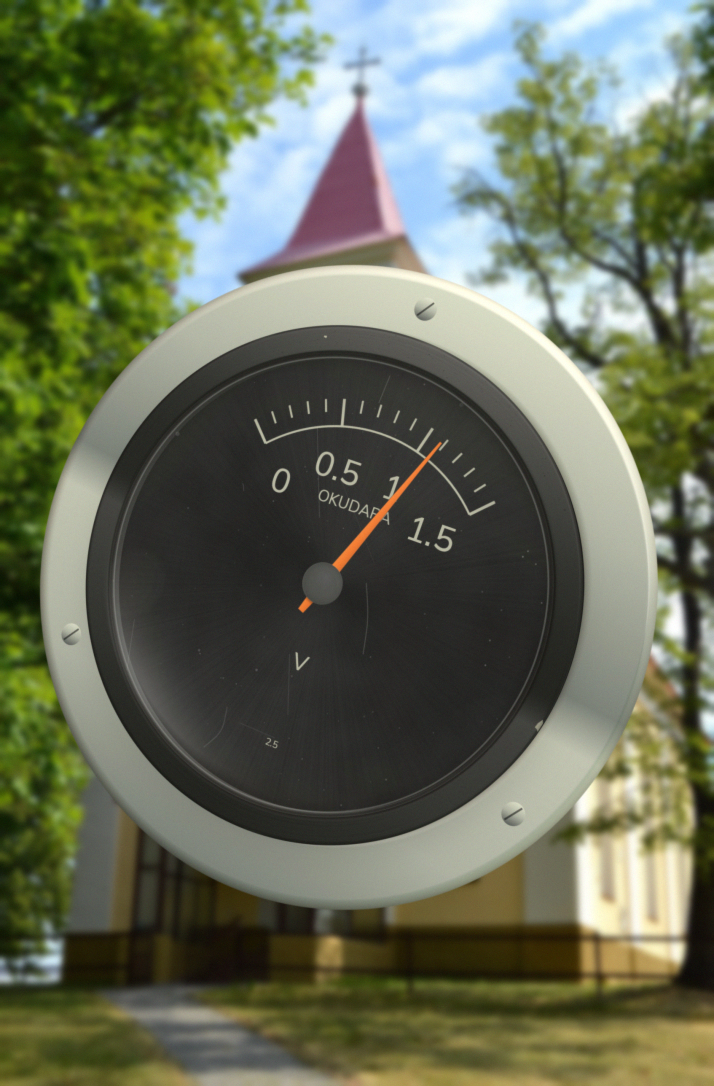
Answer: 1.1
